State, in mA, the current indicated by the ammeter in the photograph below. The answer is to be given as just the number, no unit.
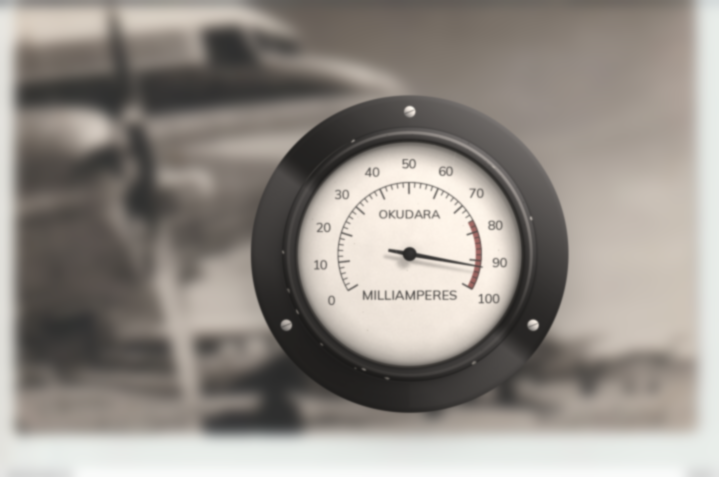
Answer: 92
